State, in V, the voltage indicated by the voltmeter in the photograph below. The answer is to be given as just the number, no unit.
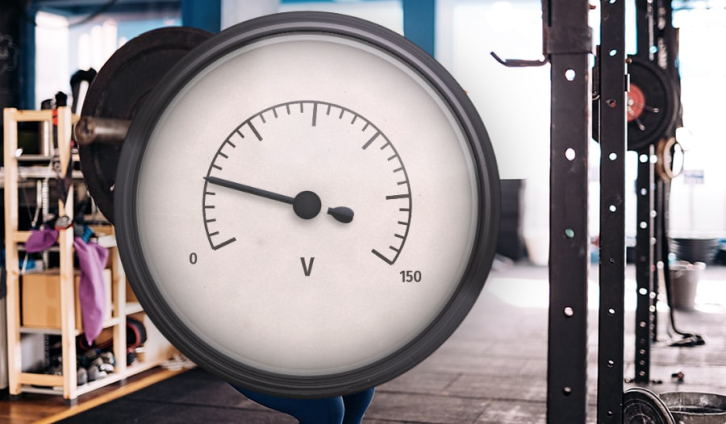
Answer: 25
